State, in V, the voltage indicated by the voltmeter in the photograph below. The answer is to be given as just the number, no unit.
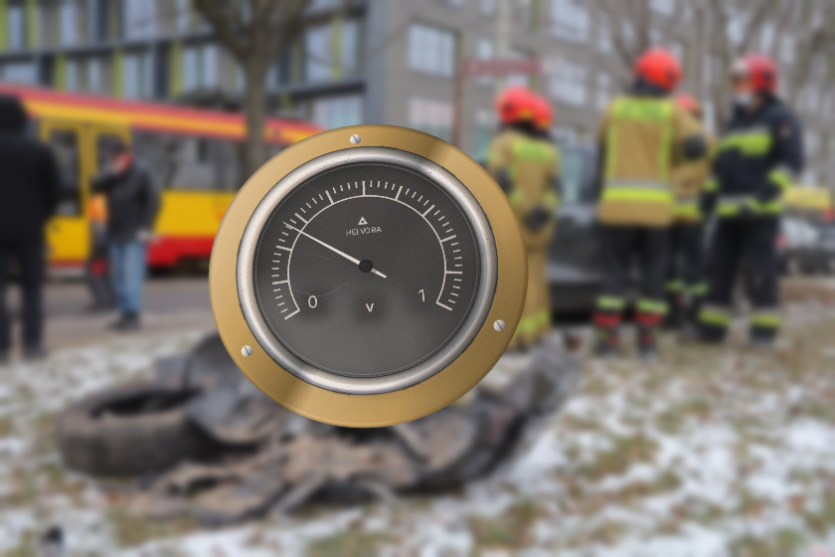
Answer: 0.26
